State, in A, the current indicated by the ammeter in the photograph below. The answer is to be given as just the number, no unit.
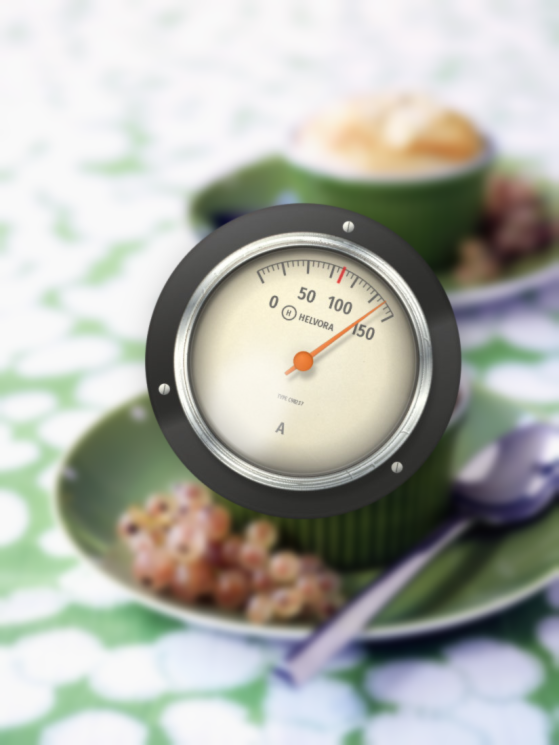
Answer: 135
